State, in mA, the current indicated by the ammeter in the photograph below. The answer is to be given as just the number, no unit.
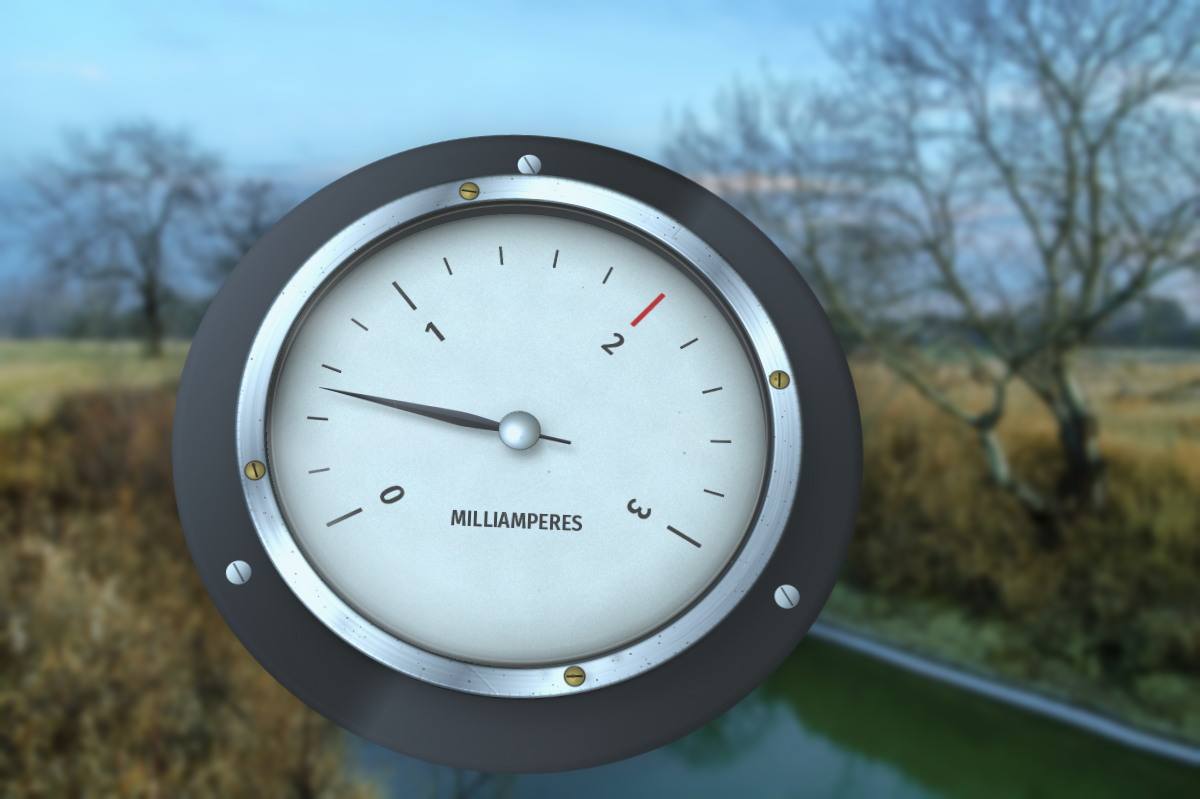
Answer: 0.5
